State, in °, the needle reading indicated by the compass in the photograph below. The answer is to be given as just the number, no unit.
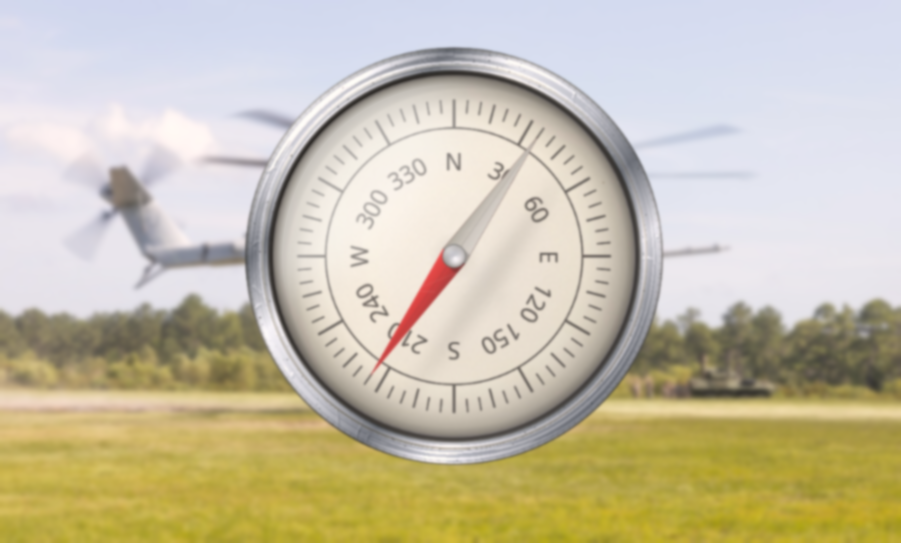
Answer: 215
